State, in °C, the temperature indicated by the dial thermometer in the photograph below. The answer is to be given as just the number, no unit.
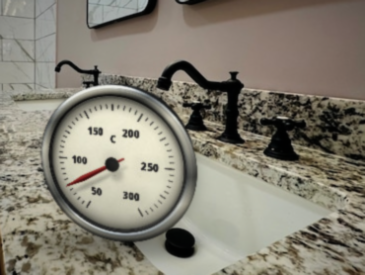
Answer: 75
